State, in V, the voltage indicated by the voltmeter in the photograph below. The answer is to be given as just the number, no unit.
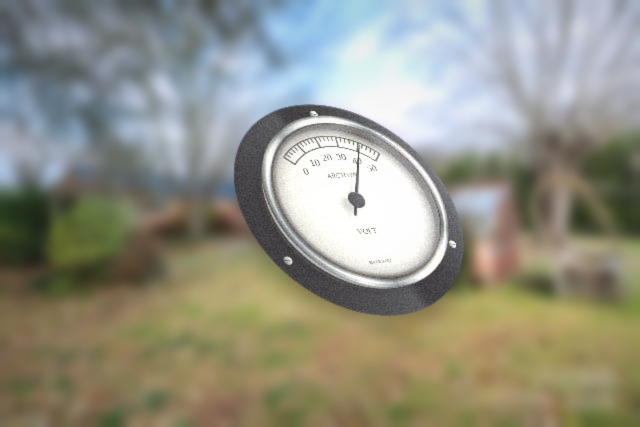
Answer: 40
